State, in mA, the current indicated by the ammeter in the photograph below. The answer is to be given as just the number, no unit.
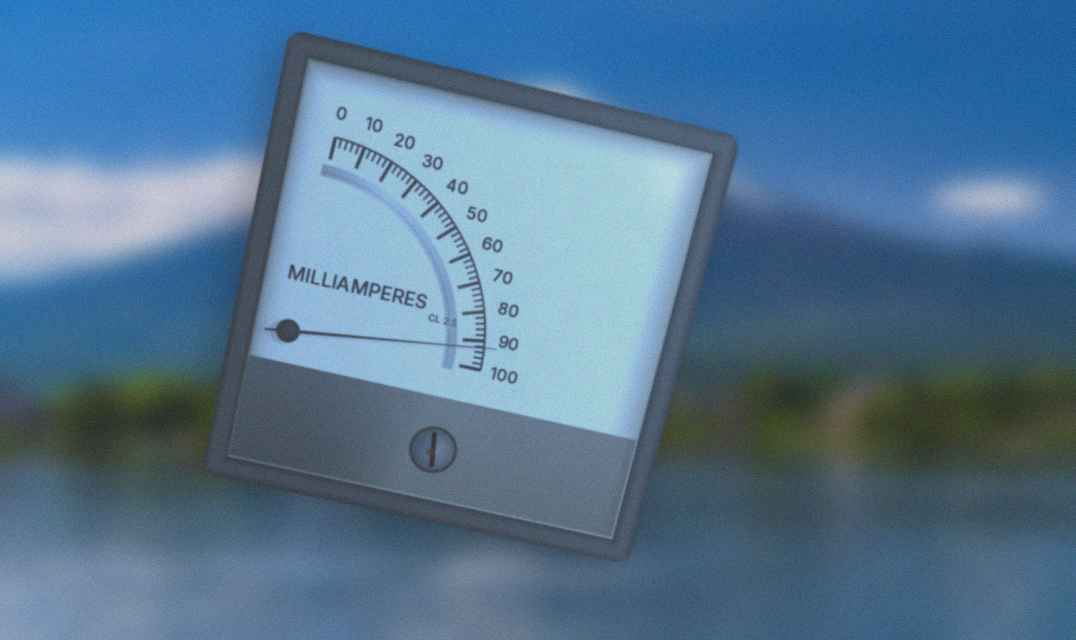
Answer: 92
